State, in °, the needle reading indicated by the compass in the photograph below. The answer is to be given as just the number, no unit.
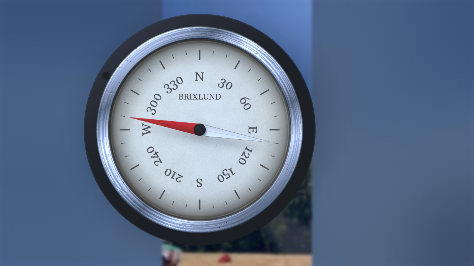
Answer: 280
